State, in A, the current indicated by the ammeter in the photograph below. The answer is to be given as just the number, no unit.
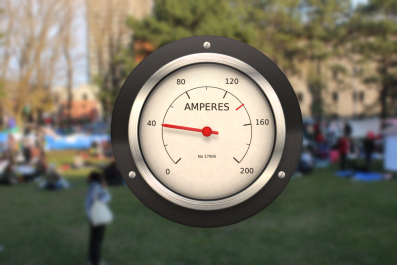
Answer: 40
